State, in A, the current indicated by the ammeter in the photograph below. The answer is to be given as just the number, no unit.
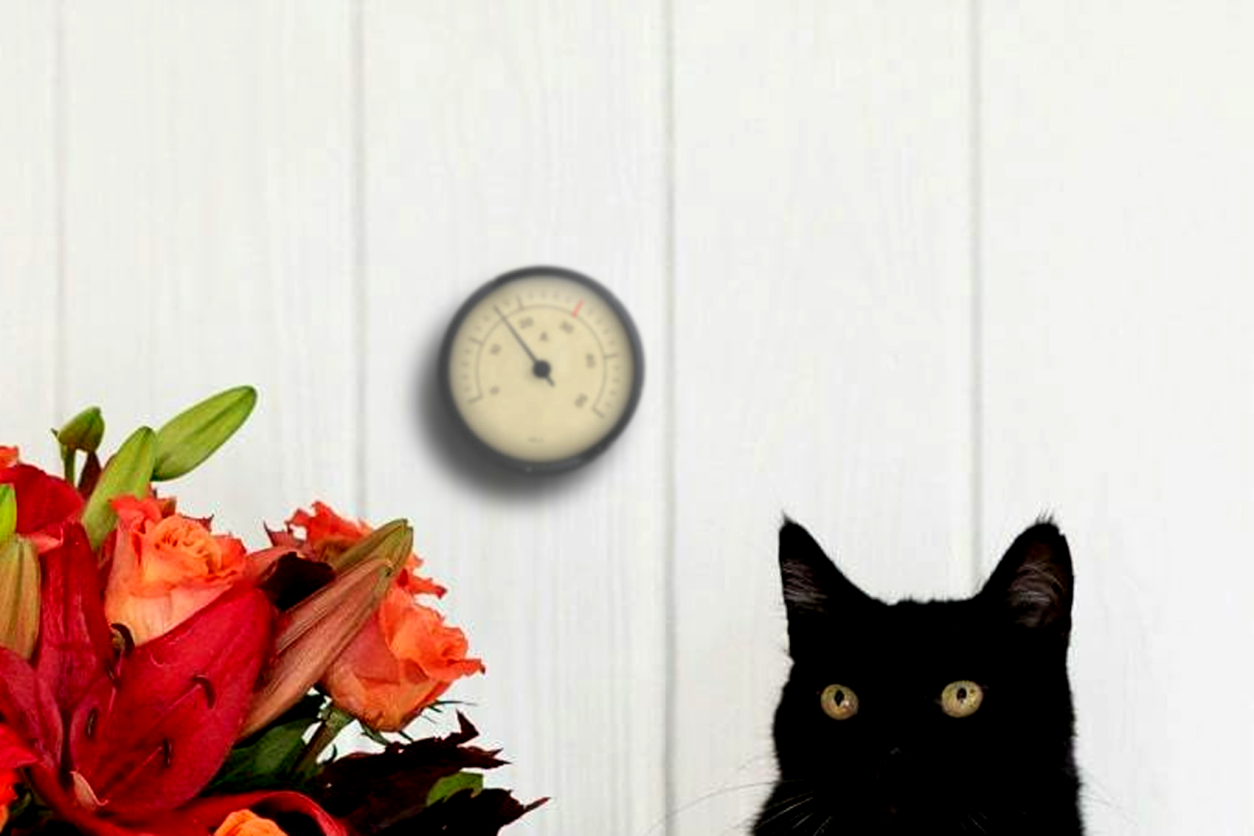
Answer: 16
